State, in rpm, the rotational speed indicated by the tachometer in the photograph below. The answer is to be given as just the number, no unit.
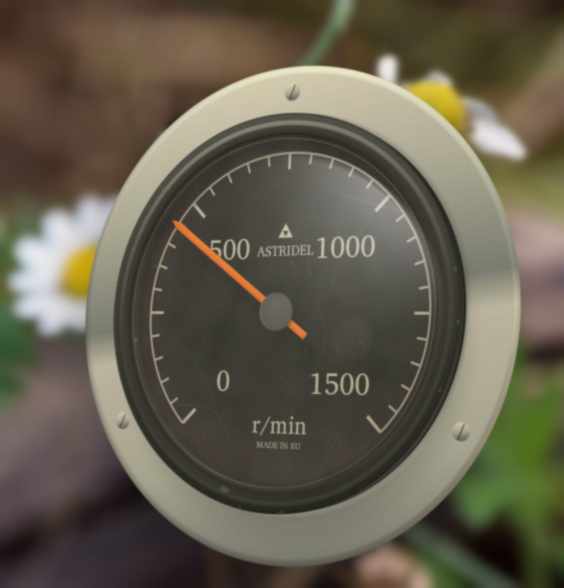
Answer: 450
